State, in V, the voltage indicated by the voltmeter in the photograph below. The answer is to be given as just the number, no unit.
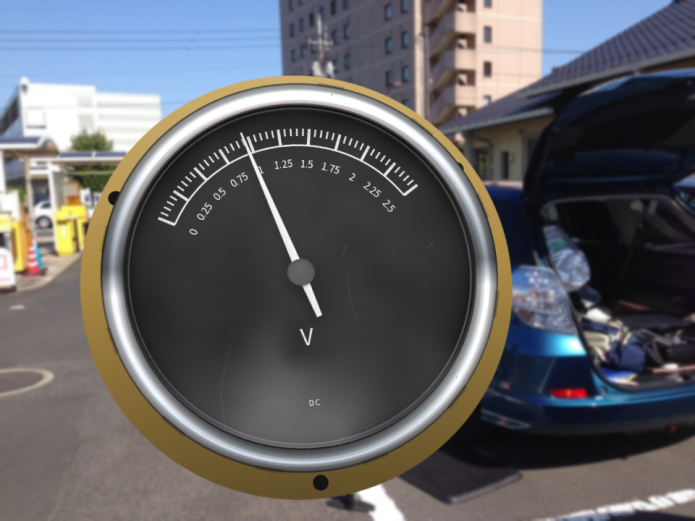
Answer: 0.95
